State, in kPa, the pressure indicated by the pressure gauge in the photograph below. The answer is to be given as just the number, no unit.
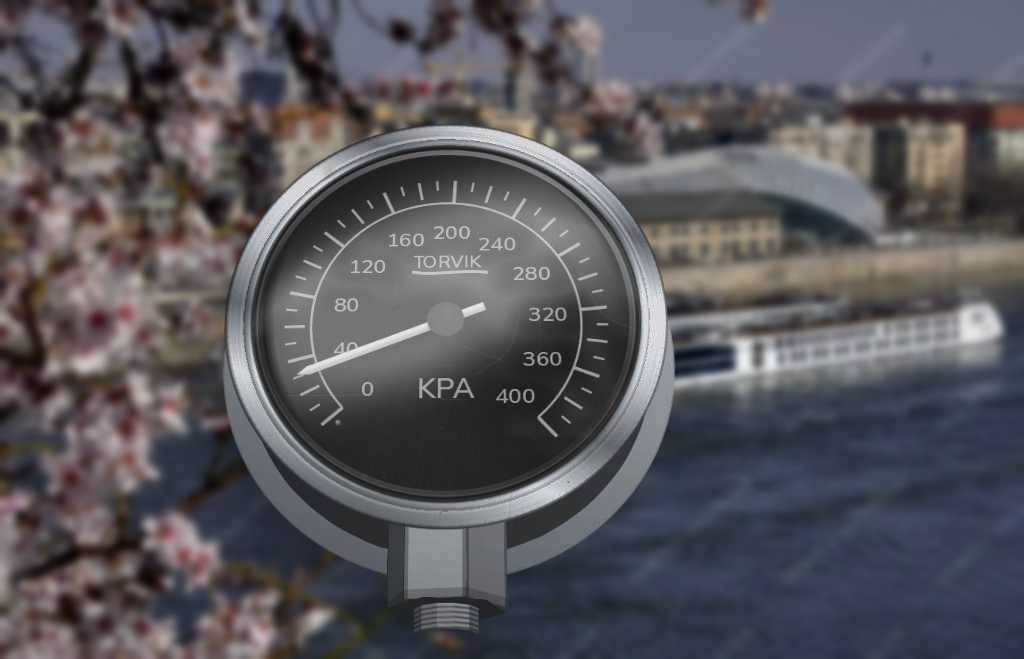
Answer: 30
